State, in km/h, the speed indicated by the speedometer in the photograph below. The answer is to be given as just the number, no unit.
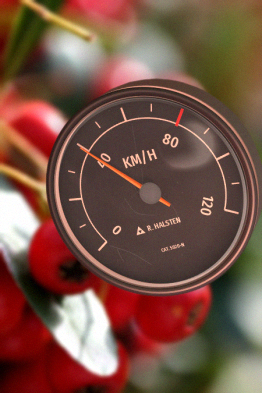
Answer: 40
